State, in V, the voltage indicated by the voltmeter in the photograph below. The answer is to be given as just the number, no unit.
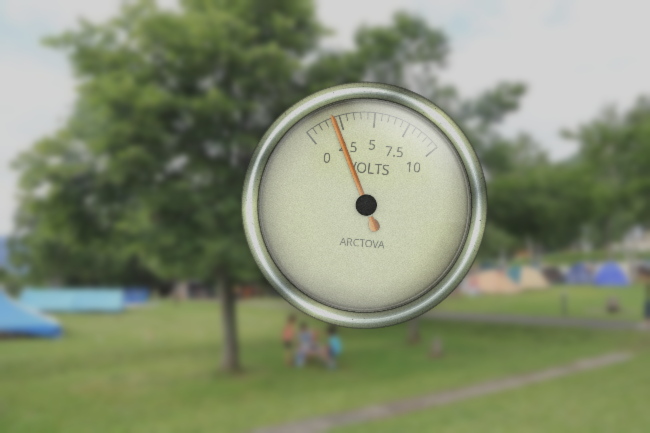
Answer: 2
